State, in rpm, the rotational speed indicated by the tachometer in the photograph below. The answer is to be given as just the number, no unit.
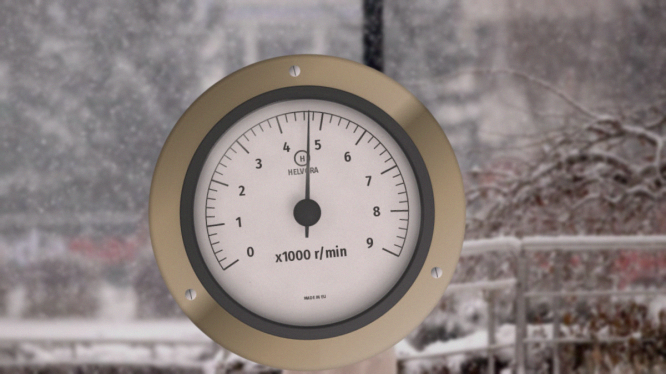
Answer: 4700
